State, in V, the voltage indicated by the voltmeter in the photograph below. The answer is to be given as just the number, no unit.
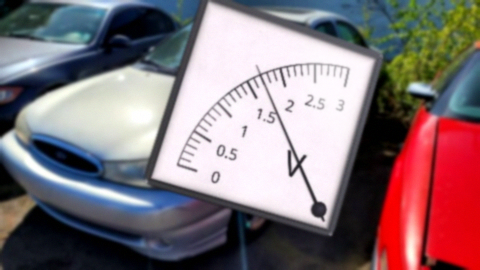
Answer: 1.7
